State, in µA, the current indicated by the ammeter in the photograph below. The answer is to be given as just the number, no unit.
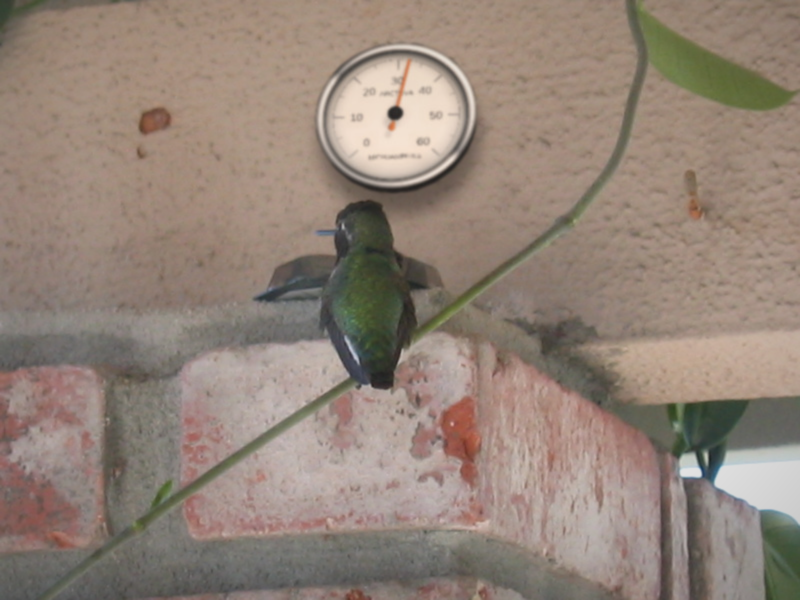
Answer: 32.5
